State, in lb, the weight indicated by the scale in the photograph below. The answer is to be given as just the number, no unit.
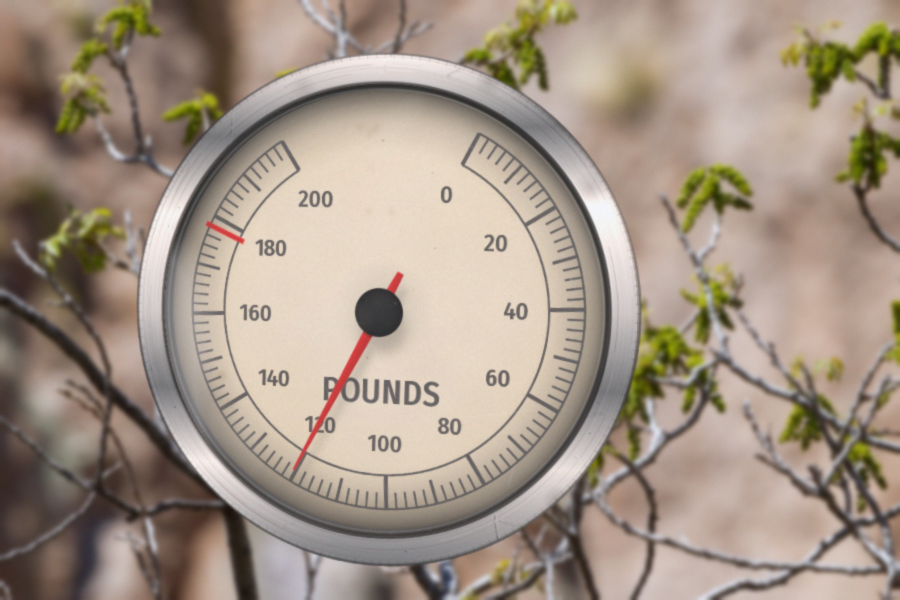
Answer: 120
